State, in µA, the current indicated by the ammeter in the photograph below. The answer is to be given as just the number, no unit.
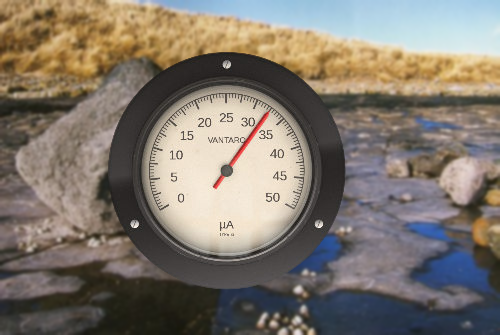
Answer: 32.5
